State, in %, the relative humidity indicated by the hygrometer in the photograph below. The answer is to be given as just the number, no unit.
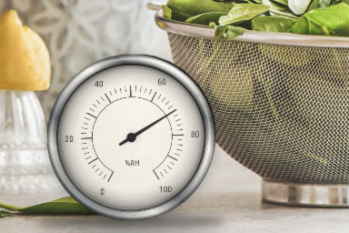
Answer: 70
